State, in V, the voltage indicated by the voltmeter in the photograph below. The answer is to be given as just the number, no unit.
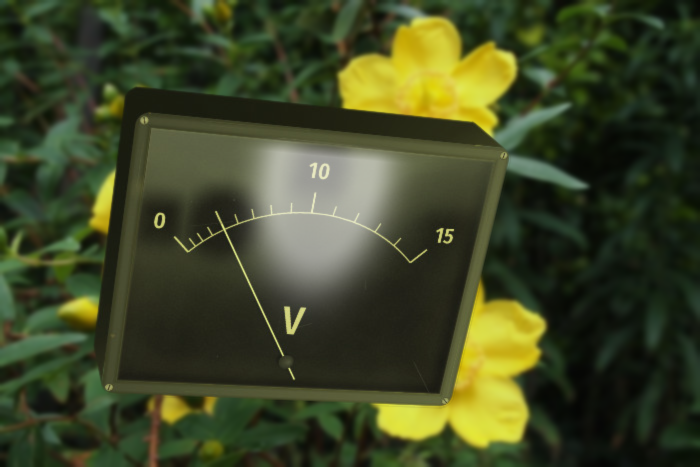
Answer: 5
